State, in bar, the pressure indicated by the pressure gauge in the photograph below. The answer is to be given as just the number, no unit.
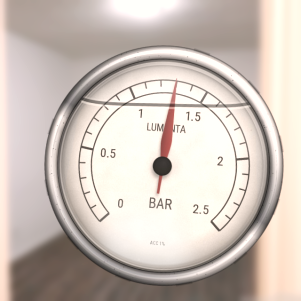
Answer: 1.3
